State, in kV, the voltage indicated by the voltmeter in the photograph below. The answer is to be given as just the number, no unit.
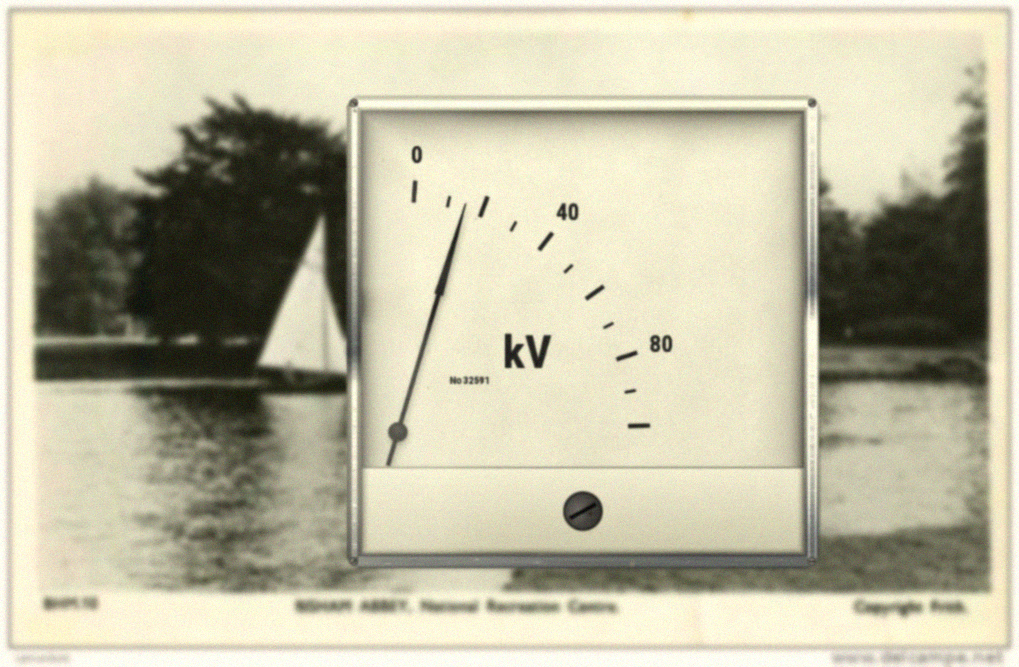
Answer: 15
